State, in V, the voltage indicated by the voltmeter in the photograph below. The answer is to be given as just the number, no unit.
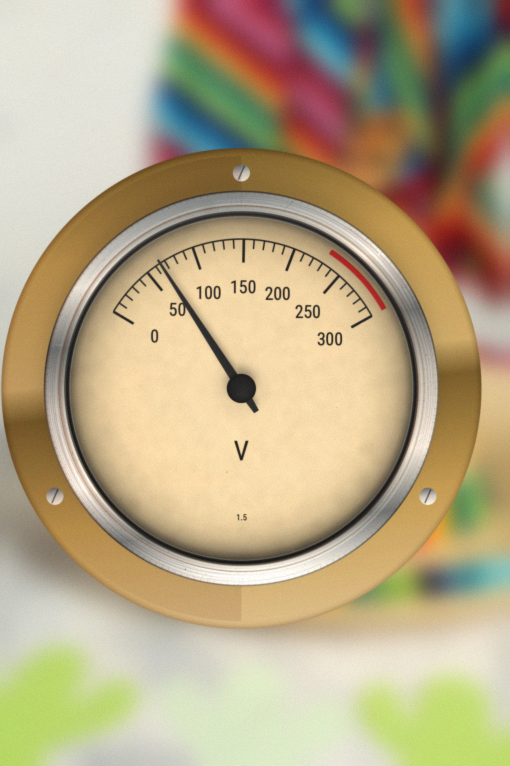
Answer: 65
